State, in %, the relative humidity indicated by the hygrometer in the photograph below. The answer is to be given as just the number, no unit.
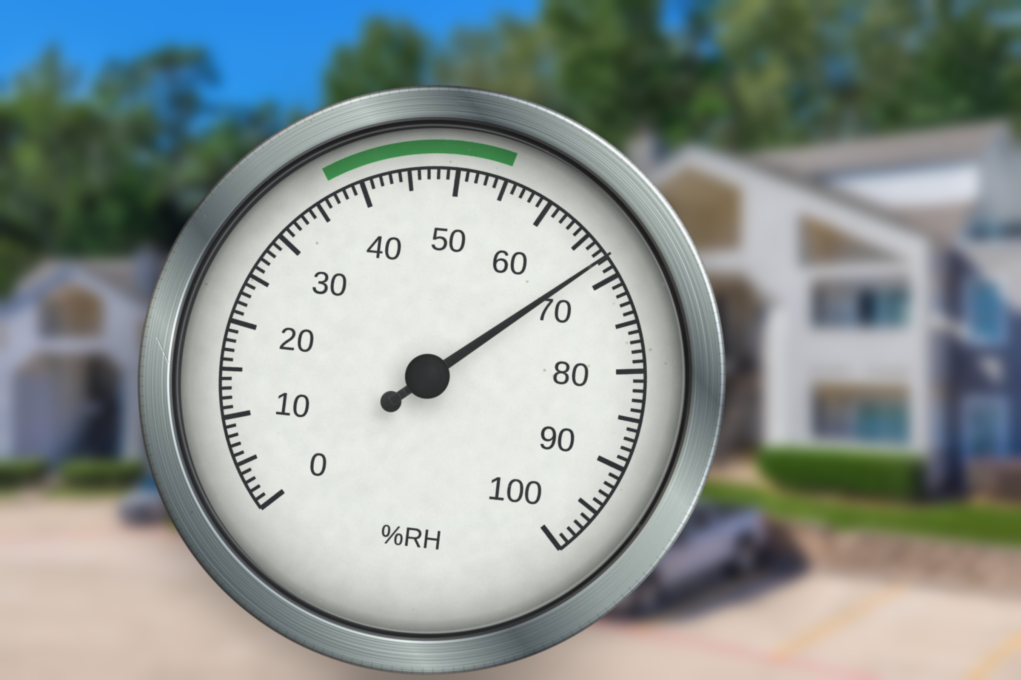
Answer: 68
